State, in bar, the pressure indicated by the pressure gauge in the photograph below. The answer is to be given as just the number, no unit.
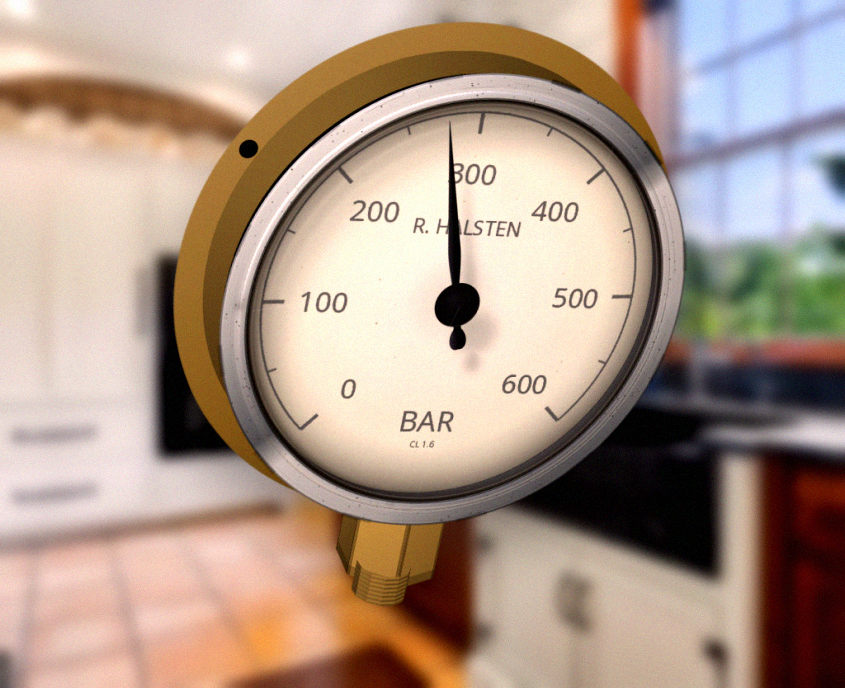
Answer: 275
